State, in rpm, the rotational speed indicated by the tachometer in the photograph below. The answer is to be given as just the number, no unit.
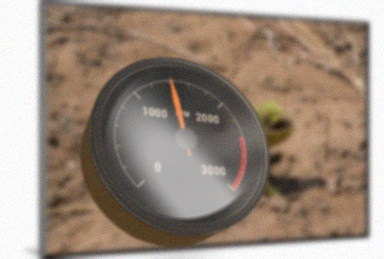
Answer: 1400
